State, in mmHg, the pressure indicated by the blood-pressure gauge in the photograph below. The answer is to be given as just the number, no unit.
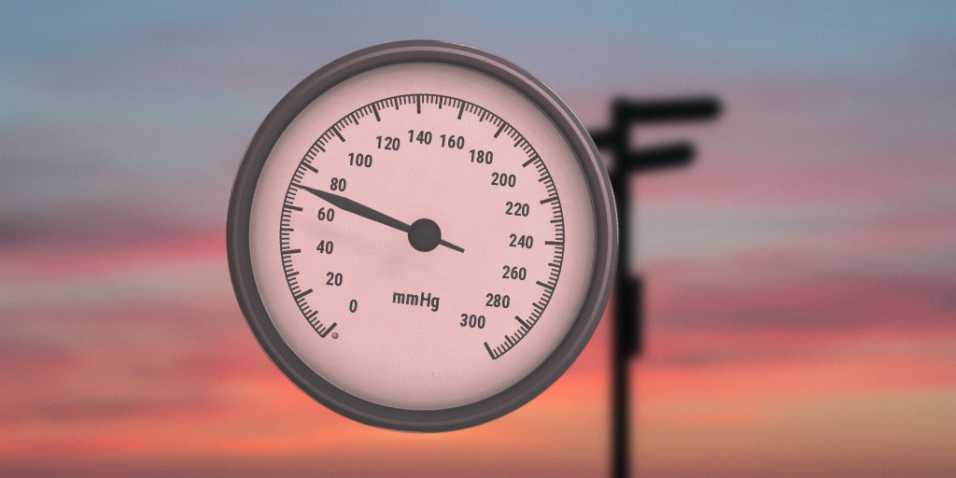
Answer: 70
